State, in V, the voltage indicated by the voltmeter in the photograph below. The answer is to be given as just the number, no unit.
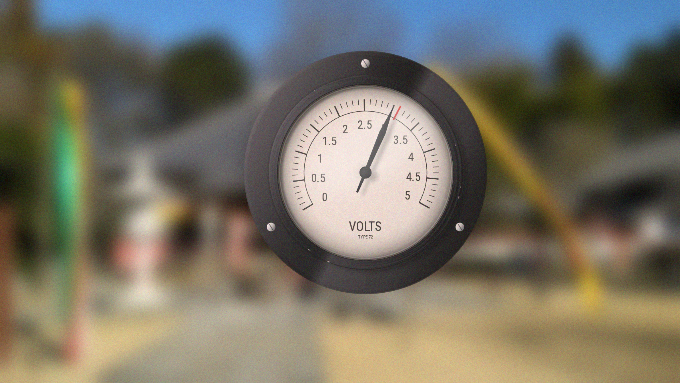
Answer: 3
